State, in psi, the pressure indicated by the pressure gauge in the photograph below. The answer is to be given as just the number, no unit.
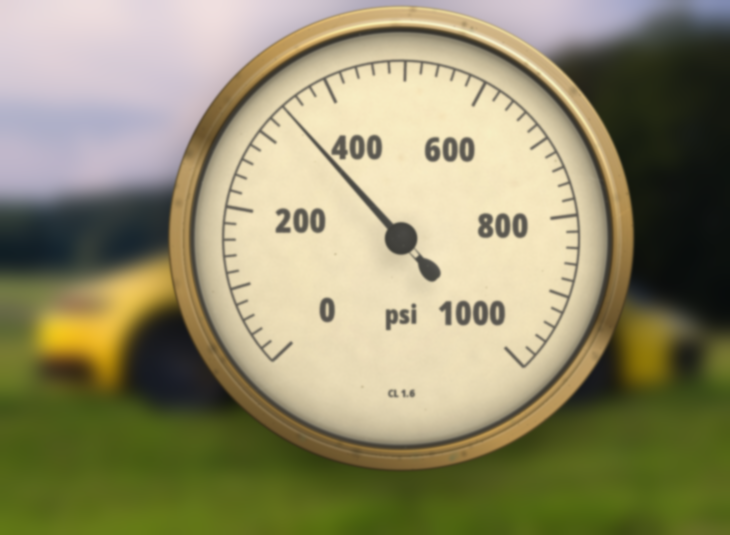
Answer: 340
